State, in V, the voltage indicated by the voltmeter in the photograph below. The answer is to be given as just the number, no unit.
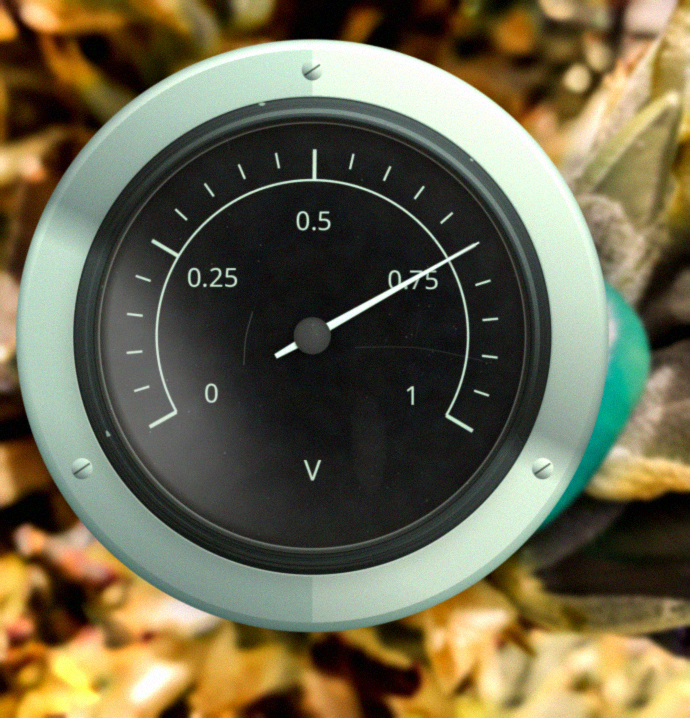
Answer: 0.75
